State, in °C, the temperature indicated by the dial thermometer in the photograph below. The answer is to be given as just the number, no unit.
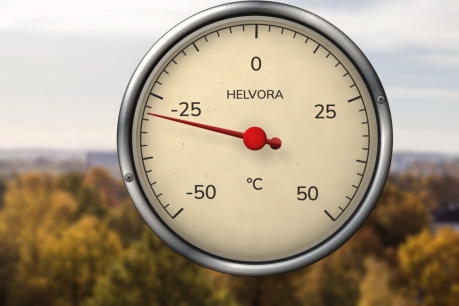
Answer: -28.75
